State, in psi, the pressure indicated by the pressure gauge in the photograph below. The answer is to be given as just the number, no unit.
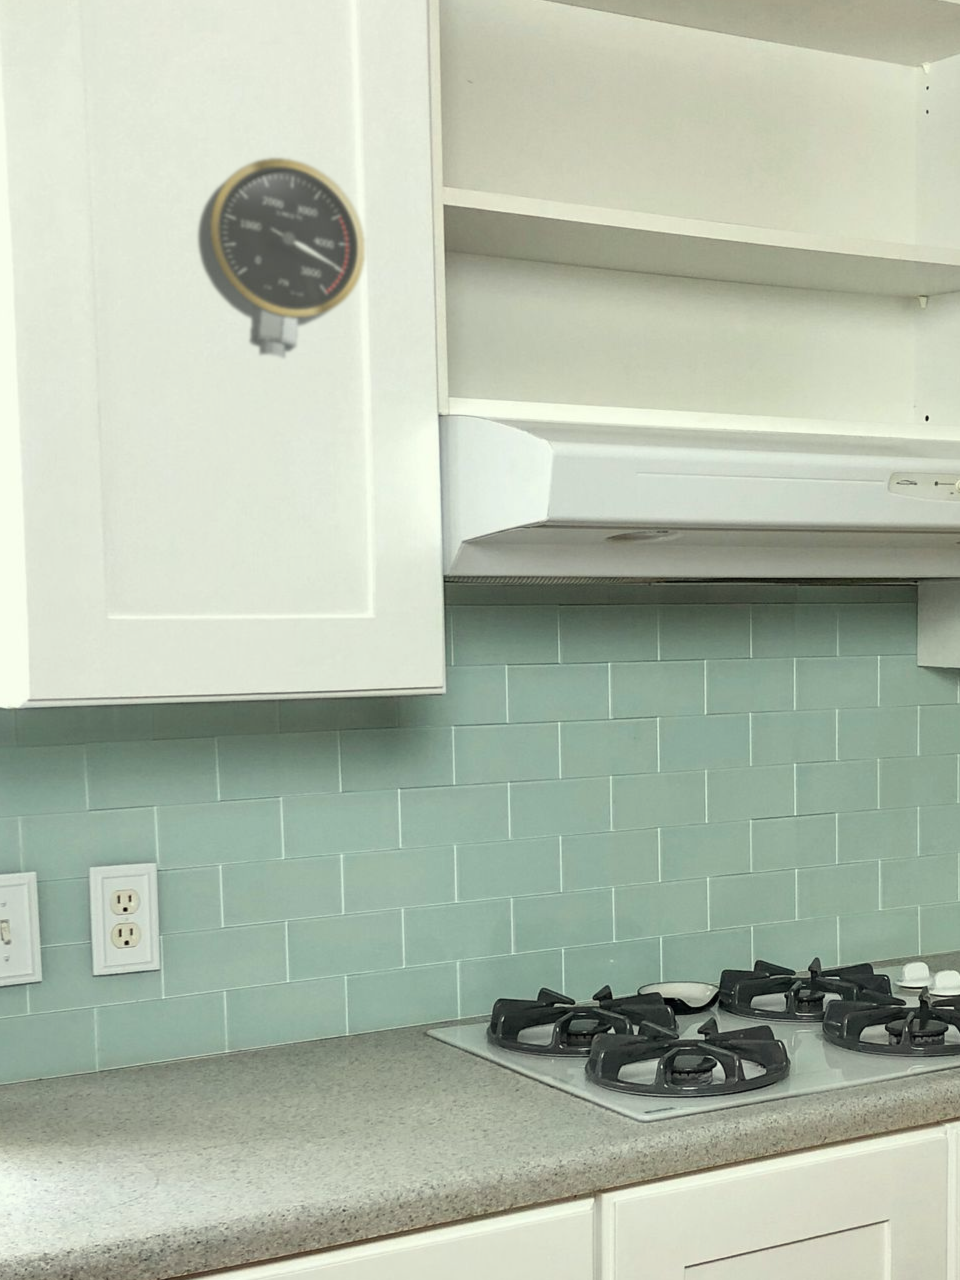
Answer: 4500
